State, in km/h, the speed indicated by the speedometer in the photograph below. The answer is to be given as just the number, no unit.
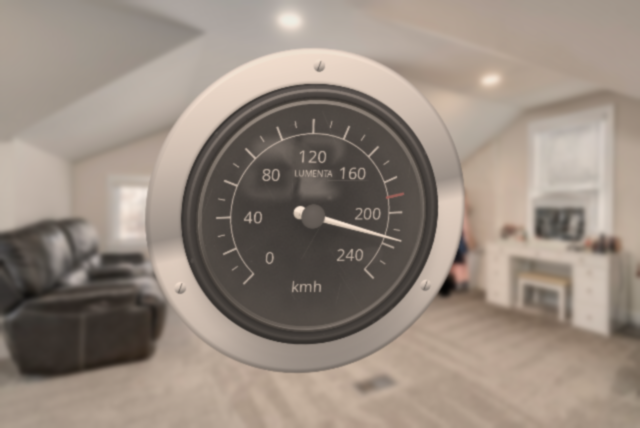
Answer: 215
